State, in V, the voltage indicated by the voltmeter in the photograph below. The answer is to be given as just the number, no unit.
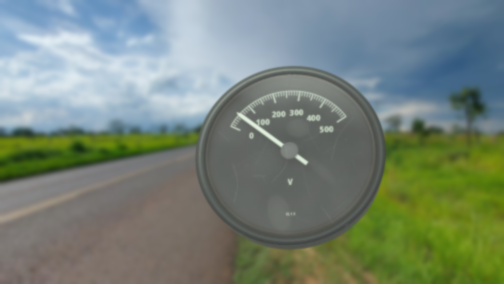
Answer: 50
